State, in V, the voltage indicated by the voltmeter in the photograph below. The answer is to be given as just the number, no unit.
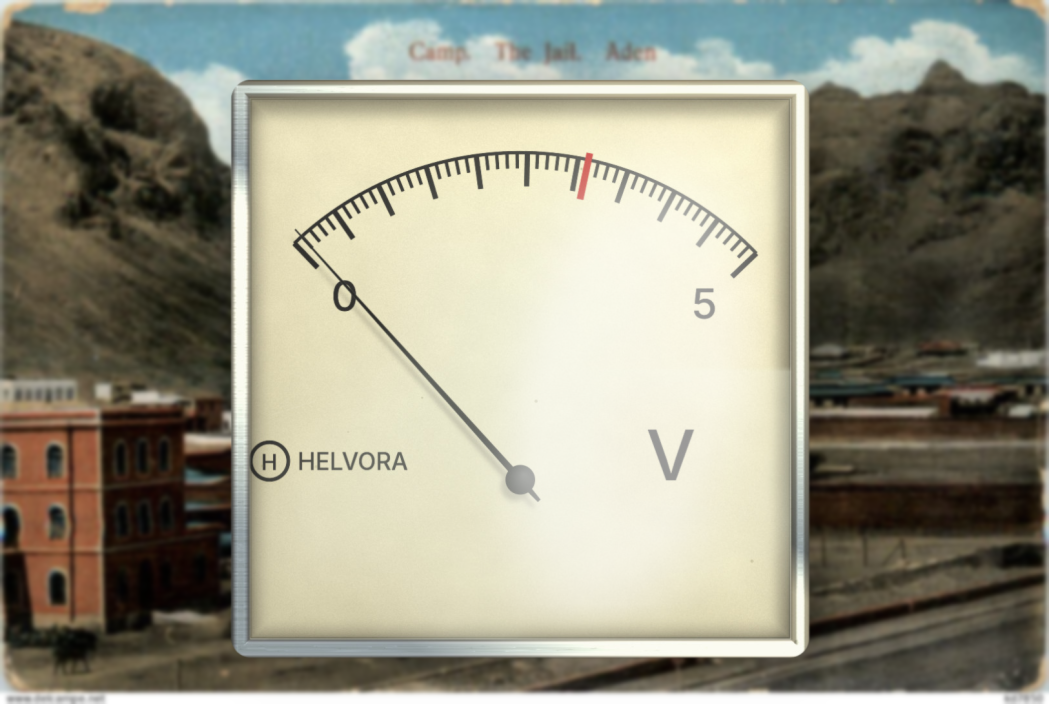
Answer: 0.1
